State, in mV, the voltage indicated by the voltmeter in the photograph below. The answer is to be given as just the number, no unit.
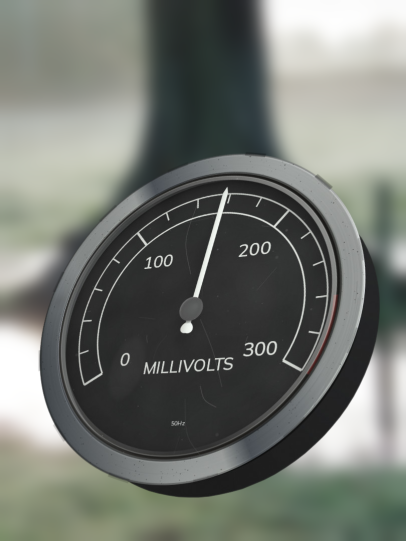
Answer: 160
